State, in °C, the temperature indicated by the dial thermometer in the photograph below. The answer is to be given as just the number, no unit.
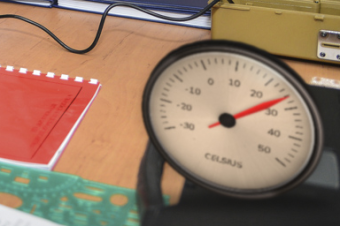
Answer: 26
